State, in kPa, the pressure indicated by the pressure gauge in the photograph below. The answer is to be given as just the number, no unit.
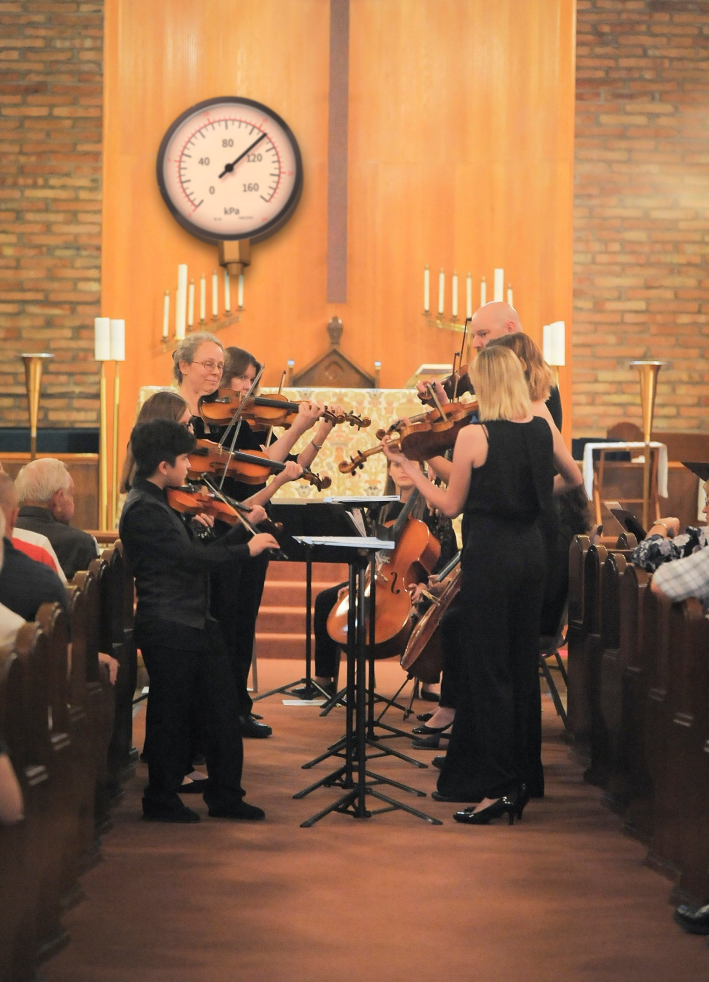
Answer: 110
